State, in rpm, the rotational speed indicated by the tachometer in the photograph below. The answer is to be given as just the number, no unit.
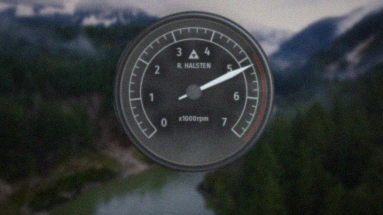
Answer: 5200
